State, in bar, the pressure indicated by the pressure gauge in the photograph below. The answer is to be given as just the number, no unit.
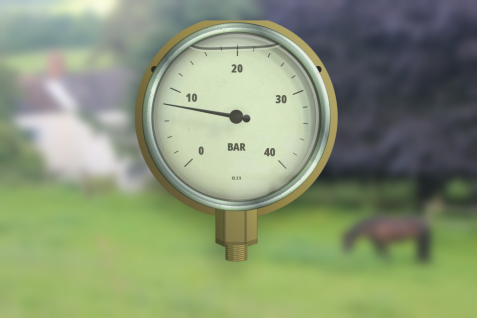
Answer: 8
